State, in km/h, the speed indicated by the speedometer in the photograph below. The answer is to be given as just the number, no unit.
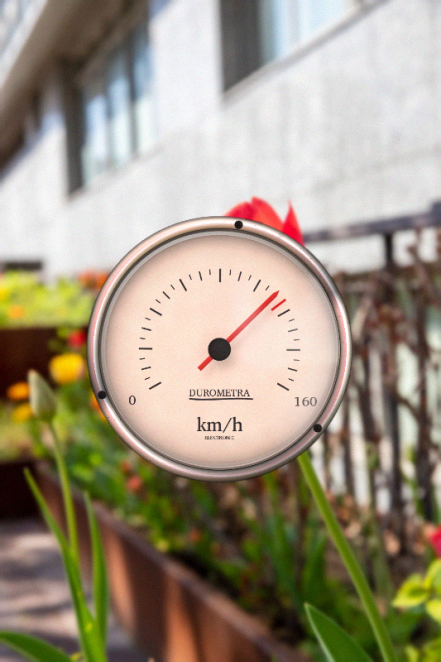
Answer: 110
